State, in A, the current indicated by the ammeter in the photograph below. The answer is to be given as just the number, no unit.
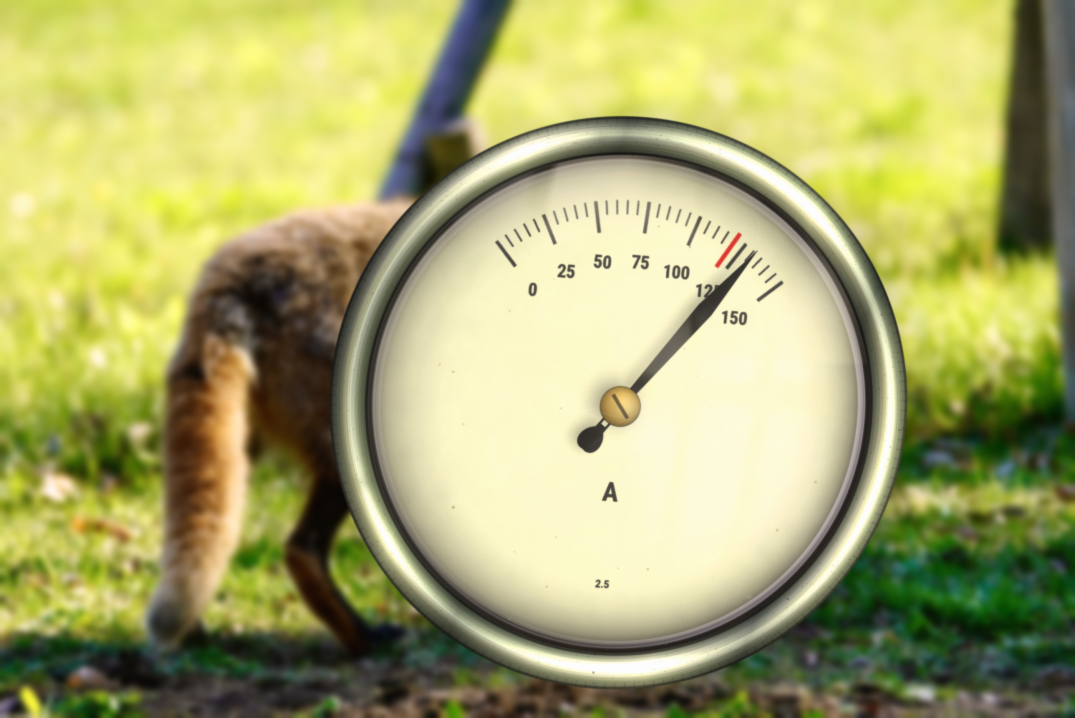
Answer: 130
